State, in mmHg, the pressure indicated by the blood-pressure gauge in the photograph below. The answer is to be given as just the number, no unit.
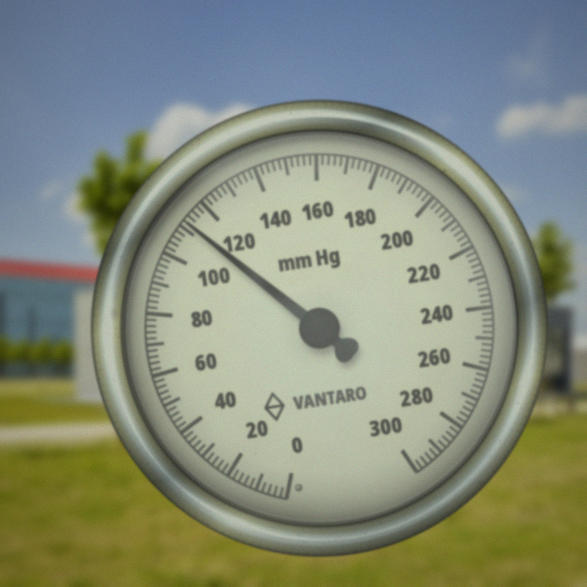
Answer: 112
